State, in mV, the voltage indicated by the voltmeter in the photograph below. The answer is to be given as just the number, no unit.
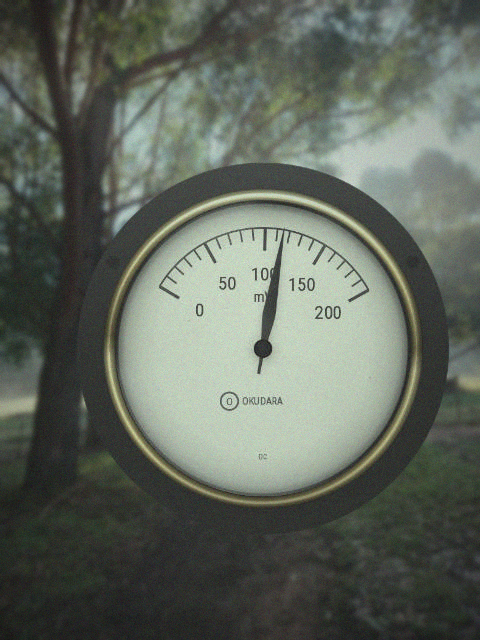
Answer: 115
